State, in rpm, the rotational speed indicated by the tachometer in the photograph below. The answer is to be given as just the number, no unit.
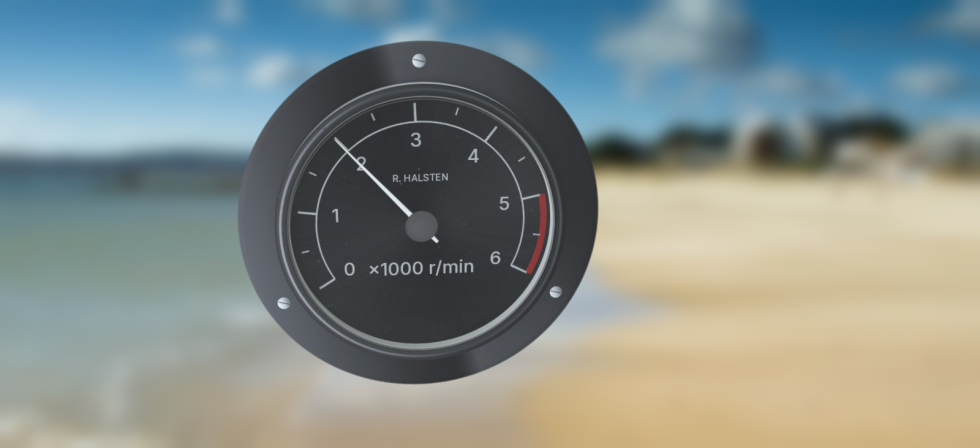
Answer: 2000
